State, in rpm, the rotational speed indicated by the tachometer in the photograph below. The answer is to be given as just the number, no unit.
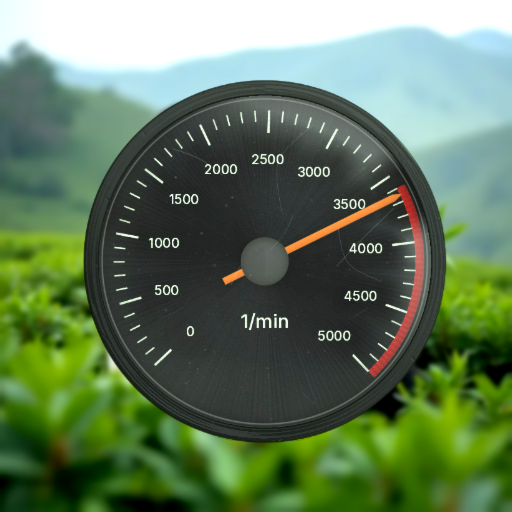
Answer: 3650
